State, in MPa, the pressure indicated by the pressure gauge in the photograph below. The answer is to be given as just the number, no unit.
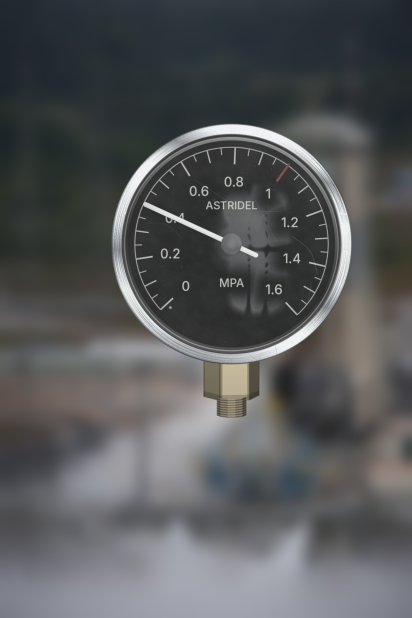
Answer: 0.4
